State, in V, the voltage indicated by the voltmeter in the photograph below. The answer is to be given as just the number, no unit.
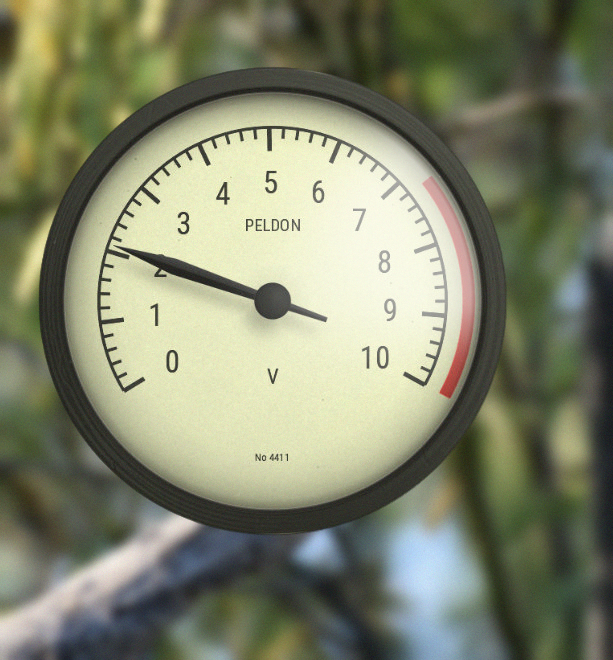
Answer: 2.1
